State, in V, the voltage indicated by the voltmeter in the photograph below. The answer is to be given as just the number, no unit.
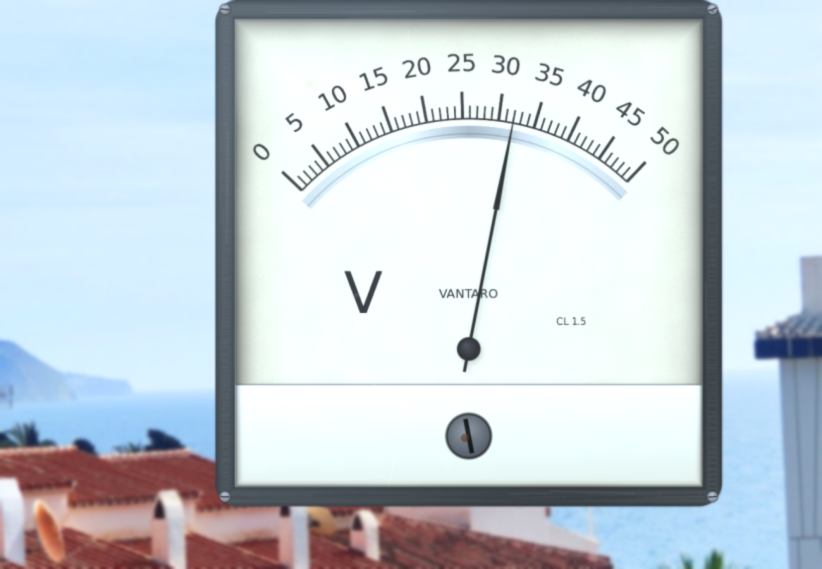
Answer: 32
